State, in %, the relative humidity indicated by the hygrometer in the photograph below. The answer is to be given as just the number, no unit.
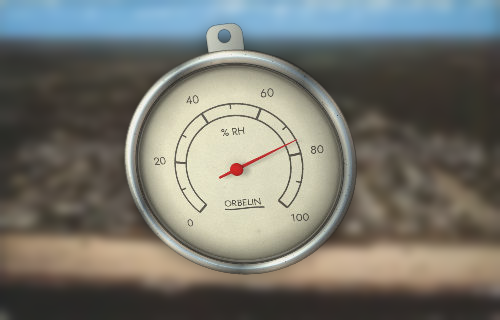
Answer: 75
